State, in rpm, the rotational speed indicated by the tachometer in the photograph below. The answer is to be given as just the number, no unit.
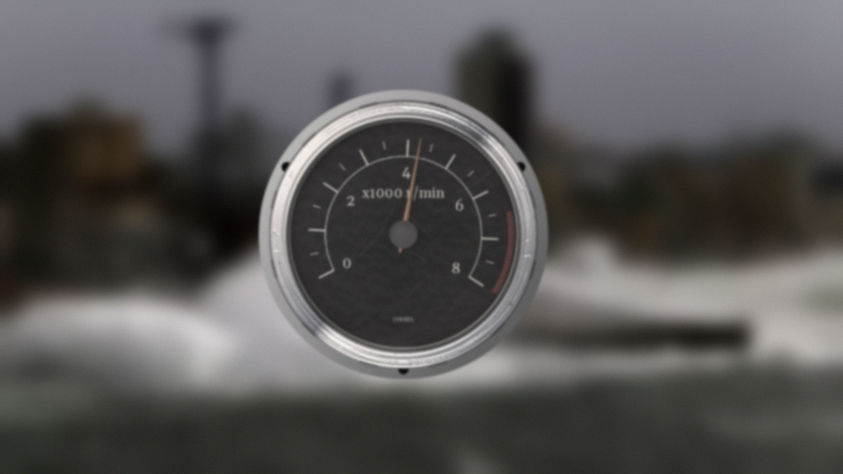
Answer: 4250
